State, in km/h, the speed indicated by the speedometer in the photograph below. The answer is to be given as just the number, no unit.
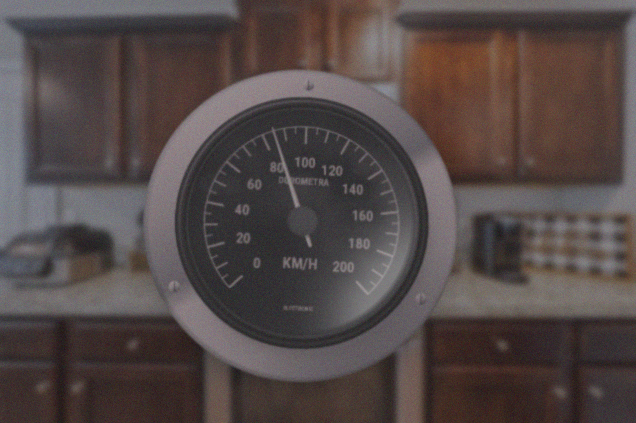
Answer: 85
